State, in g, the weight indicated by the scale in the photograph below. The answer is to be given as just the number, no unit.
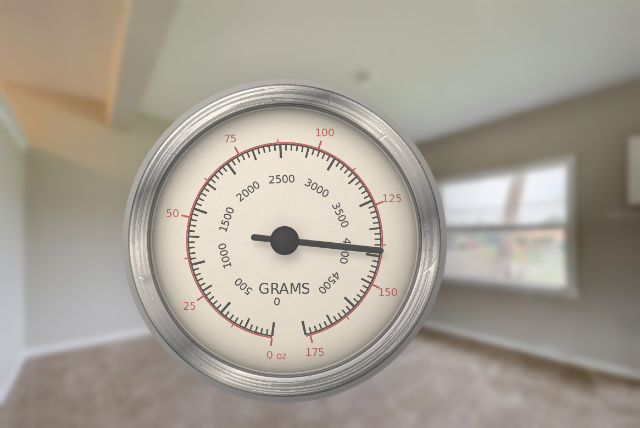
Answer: 3950
